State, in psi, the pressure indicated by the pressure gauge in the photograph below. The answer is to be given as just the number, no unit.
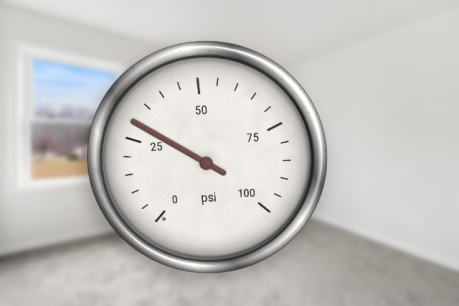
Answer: 30
